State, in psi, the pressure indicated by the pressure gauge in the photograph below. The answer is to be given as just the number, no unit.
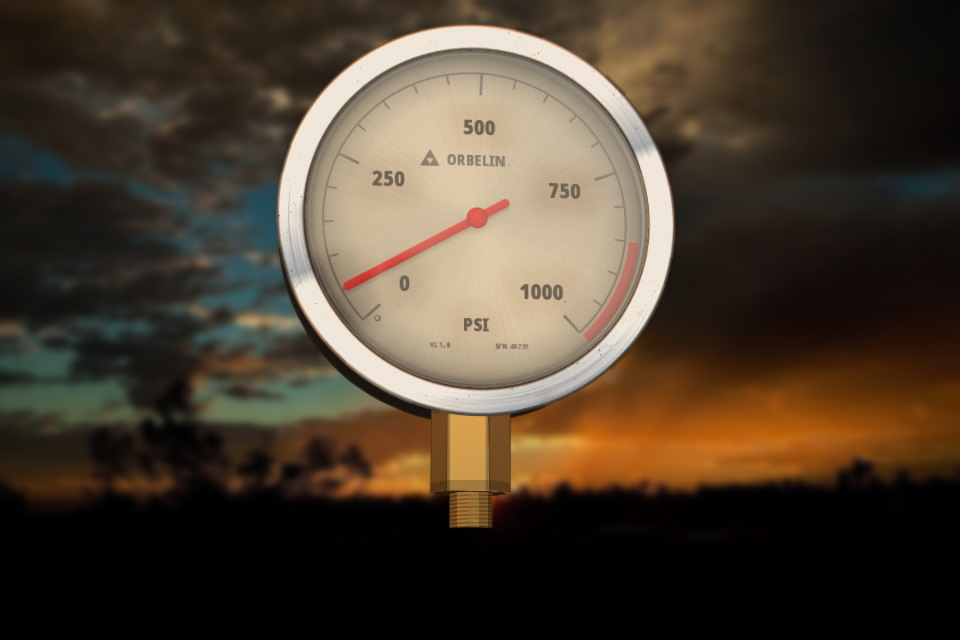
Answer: 50
